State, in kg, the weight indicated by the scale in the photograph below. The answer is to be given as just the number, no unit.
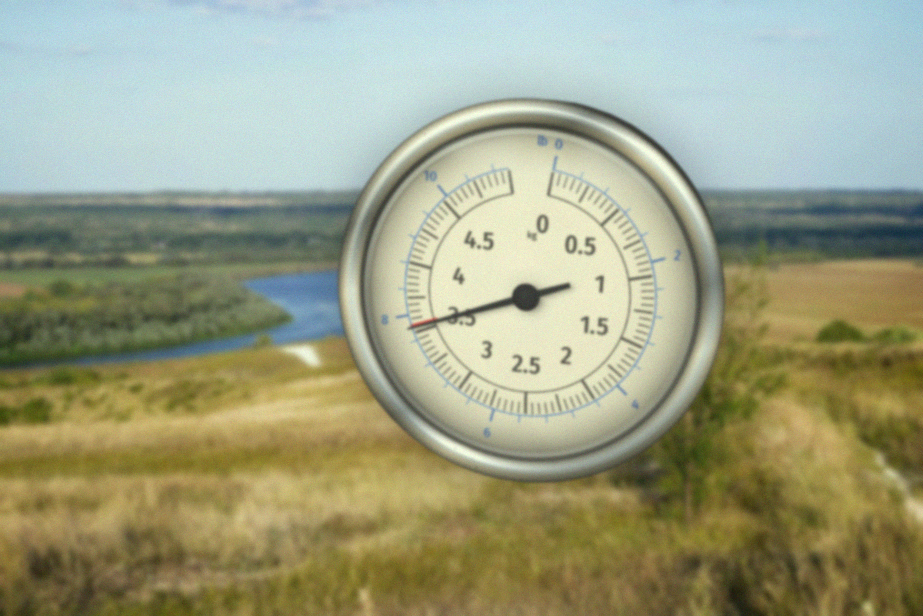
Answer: 3.55
